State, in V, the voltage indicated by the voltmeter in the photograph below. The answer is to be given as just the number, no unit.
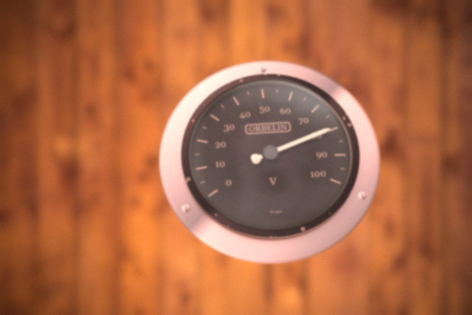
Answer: 80
